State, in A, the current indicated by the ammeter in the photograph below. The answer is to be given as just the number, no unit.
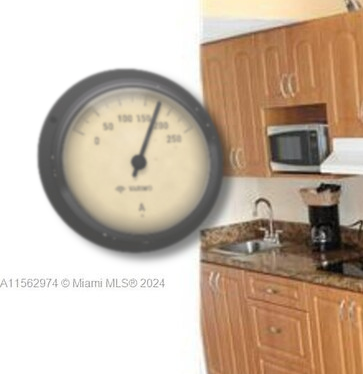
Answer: 175
